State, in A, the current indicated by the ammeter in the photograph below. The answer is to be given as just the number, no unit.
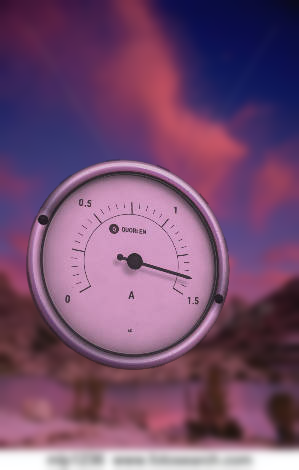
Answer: 1.4
